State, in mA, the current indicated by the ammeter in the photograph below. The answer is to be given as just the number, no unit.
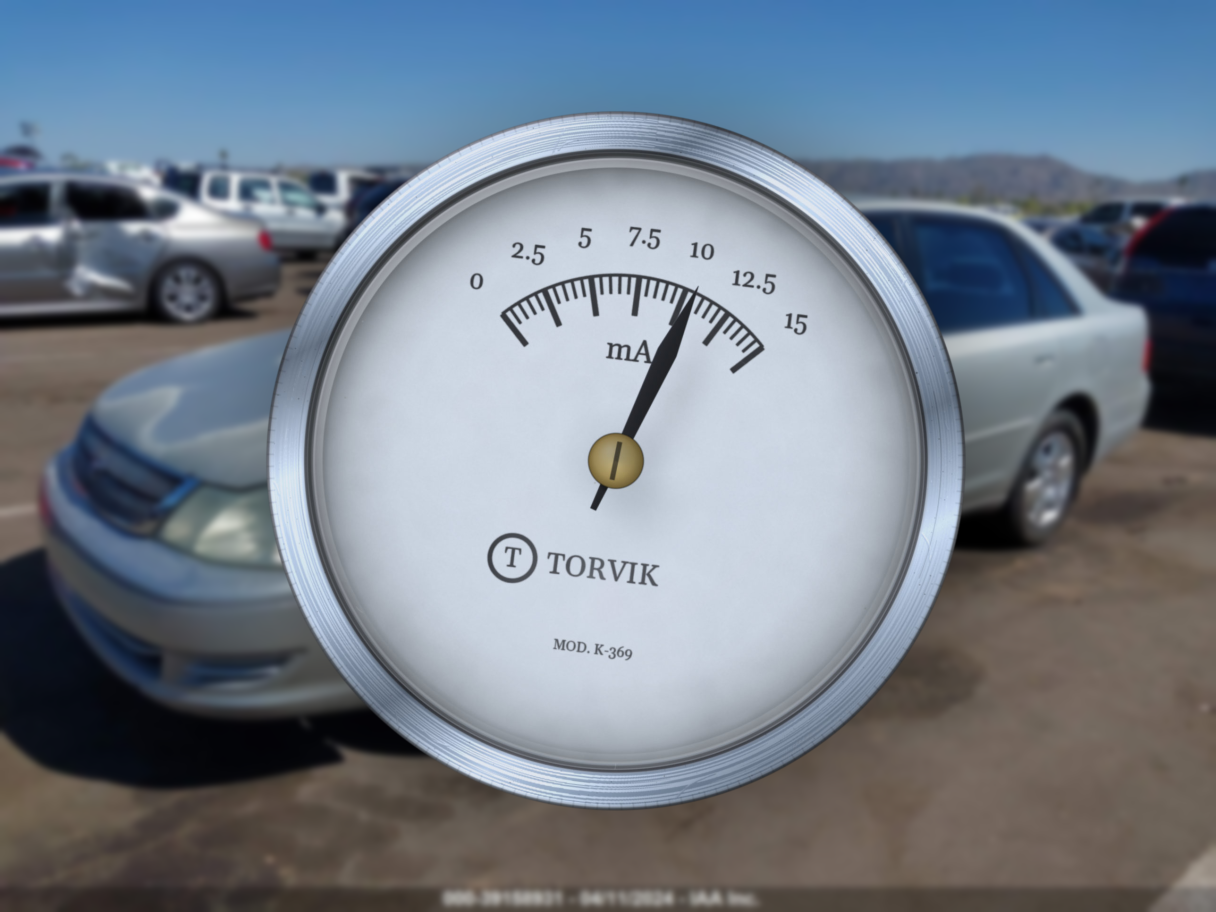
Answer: 10.5
